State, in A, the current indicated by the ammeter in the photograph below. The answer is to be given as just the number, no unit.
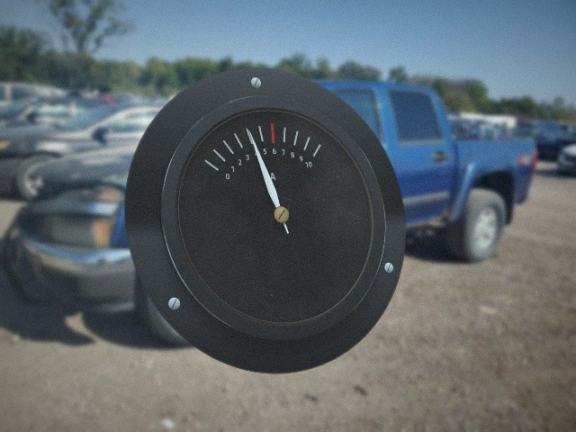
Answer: 4
